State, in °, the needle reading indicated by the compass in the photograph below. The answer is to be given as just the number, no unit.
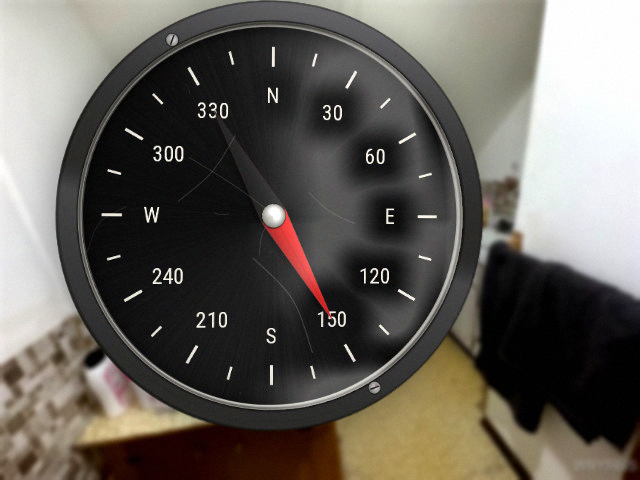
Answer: 150
